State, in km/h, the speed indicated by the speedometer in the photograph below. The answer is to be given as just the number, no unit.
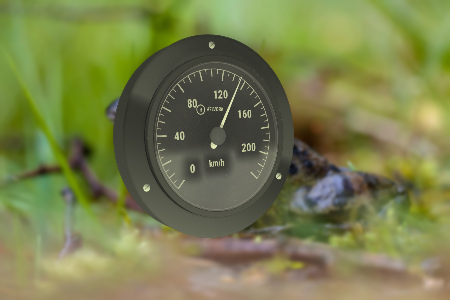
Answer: 135
